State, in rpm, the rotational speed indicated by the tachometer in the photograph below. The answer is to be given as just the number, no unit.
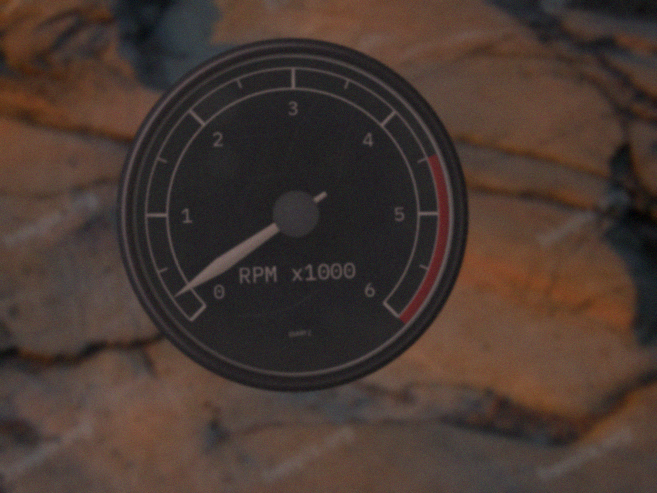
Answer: 250
